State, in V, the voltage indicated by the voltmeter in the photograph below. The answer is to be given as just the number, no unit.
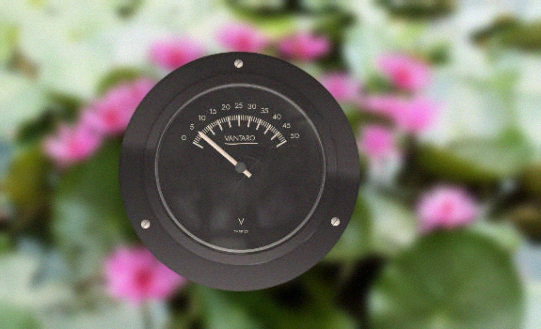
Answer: 5
